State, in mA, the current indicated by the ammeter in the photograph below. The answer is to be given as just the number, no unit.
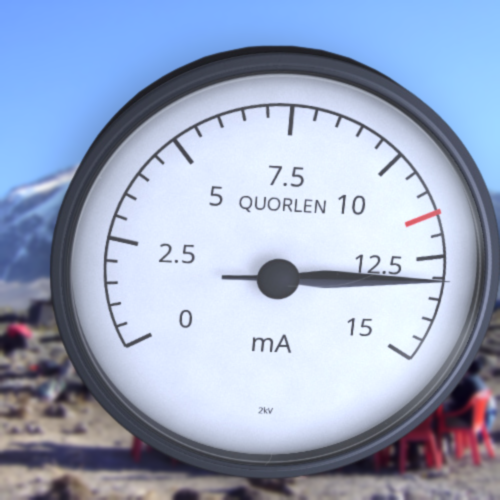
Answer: 13
